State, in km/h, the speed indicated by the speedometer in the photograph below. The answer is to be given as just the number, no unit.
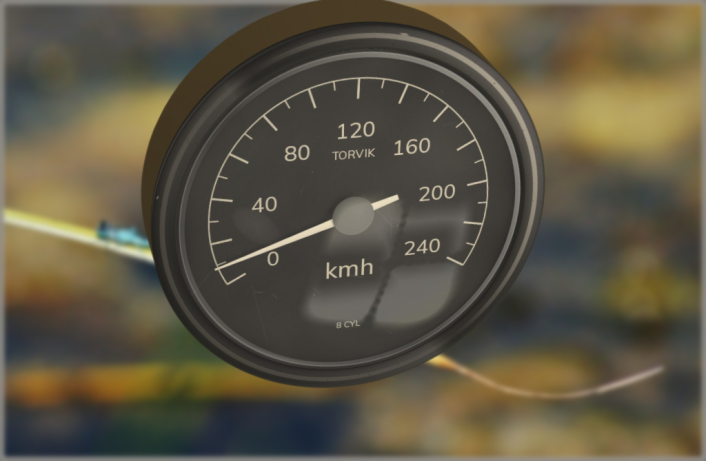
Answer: 10
